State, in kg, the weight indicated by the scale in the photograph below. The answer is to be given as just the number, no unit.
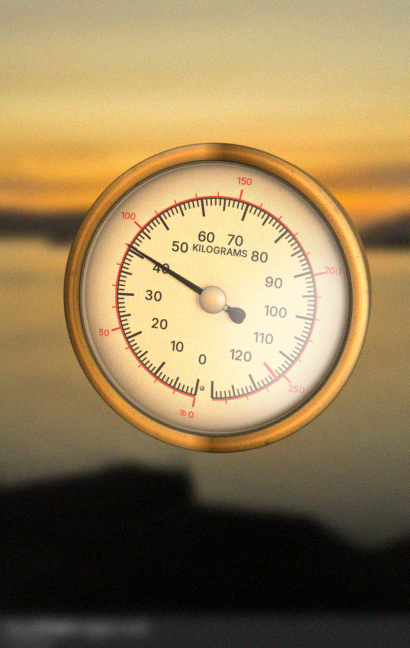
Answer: 41
